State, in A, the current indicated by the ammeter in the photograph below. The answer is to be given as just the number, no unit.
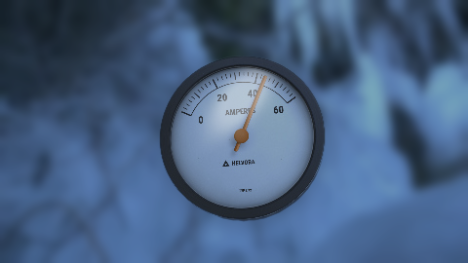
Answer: 44
